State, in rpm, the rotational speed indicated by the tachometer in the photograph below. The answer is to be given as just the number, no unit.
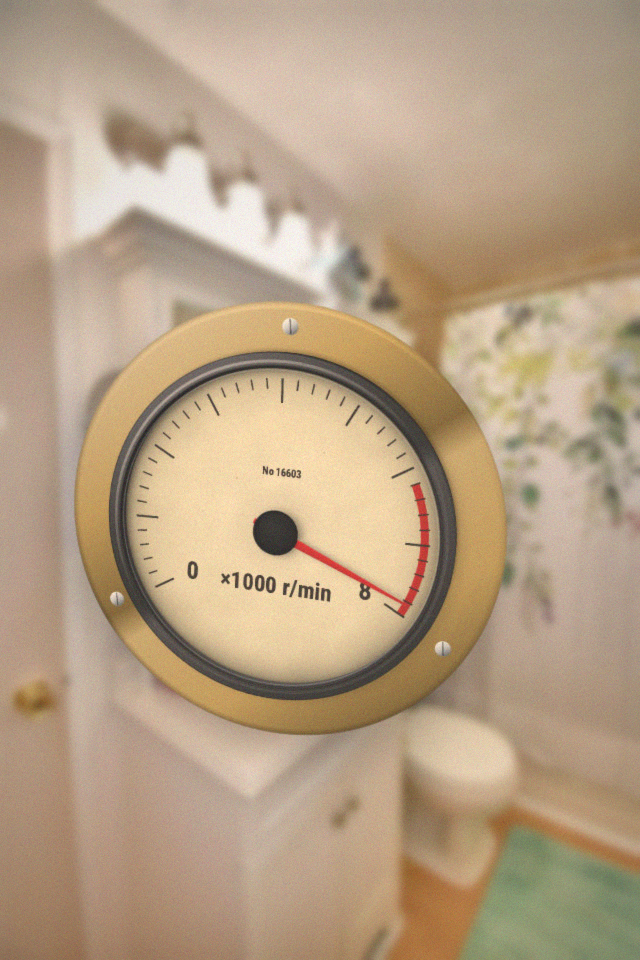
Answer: 7800
